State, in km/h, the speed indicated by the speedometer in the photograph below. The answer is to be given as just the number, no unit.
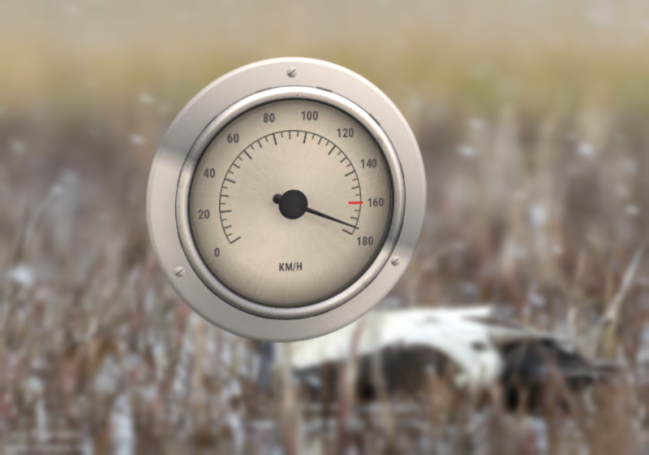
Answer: 175
